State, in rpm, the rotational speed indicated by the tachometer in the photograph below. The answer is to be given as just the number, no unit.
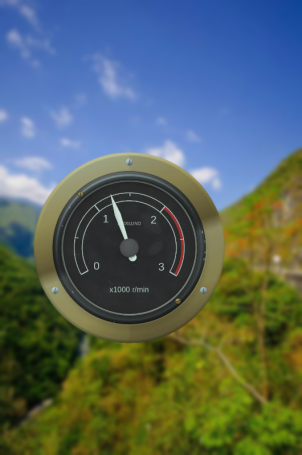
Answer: 1250
